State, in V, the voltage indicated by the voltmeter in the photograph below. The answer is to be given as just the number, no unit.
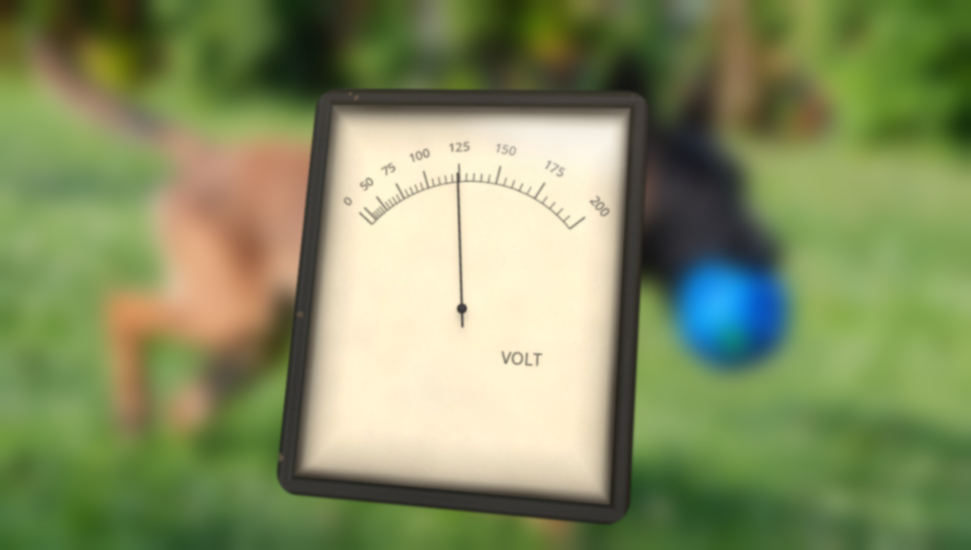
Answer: 125
